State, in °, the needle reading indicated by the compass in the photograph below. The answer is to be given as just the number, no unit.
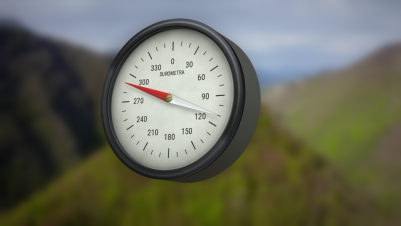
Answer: 290
